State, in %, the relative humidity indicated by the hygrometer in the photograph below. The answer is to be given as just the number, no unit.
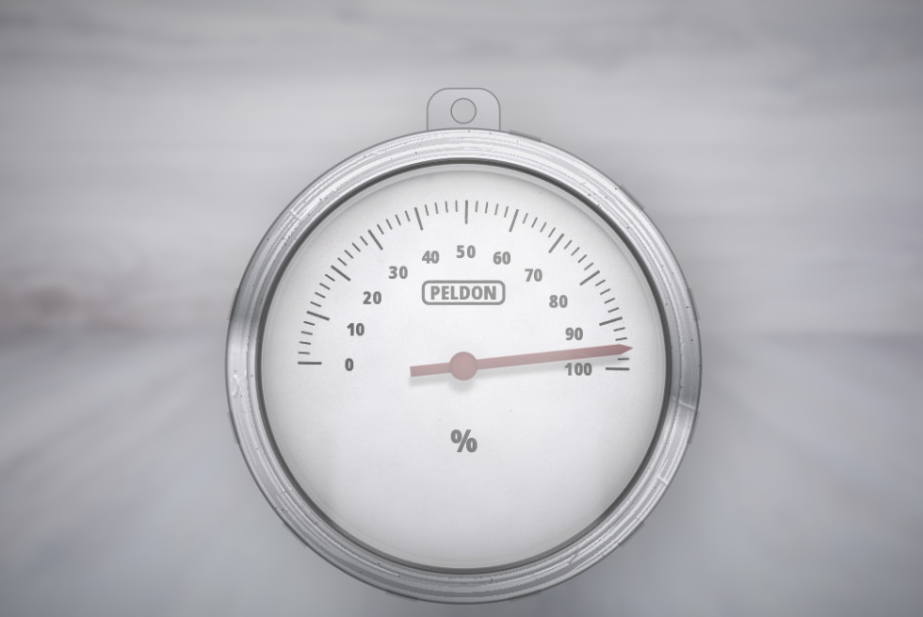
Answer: 96
